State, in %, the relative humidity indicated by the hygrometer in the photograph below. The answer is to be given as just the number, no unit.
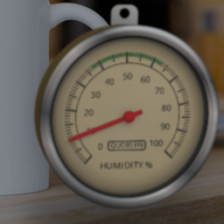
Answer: 10
